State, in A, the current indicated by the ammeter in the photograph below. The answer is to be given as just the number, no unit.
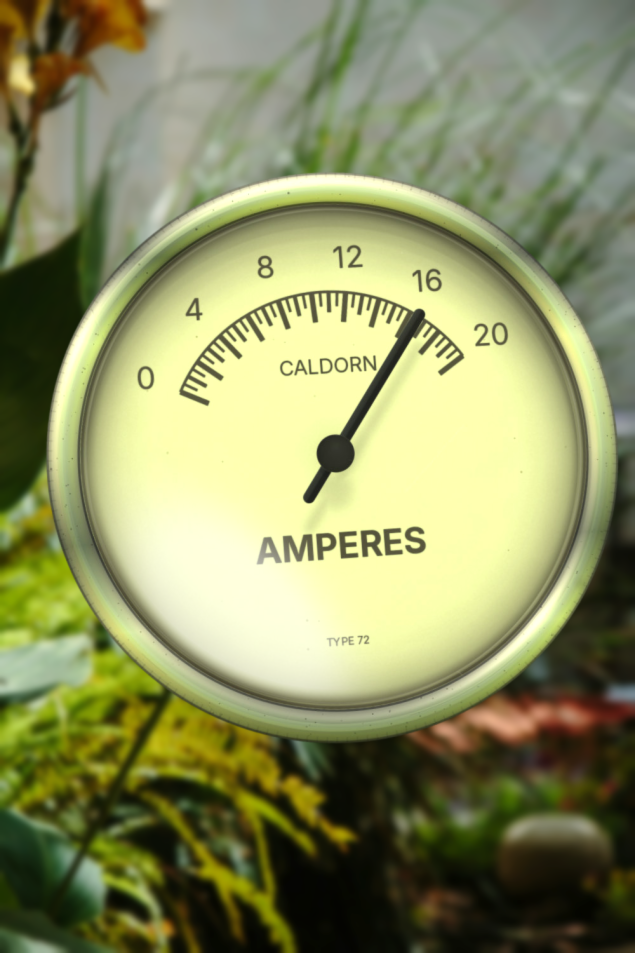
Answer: 16.5
